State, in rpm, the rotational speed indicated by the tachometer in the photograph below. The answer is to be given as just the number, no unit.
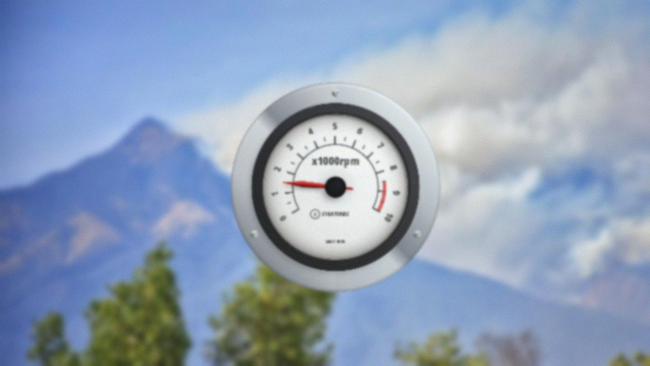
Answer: 1500
